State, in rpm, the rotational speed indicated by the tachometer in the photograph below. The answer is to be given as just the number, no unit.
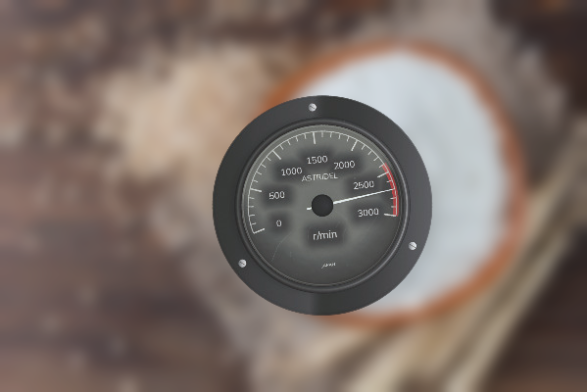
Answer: 2700
